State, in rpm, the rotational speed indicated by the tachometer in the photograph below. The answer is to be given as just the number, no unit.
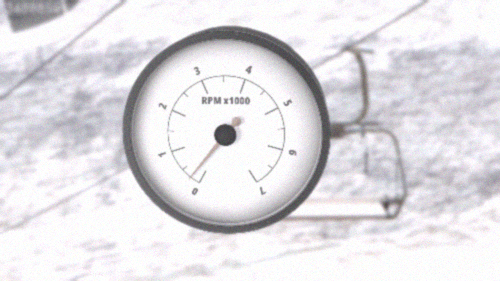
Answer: 250
